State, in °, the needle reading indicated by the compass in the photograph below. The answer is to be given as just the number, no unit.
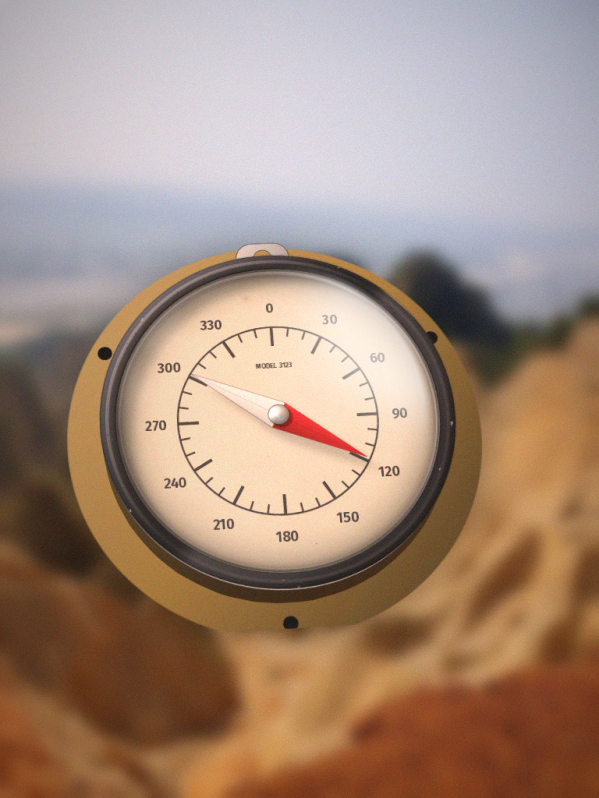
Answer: 120
